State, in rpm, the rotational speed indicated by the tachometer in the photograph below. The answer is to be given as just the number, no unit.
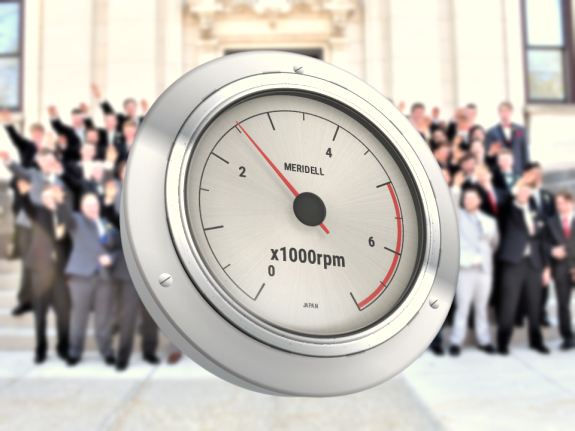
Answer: 2500
